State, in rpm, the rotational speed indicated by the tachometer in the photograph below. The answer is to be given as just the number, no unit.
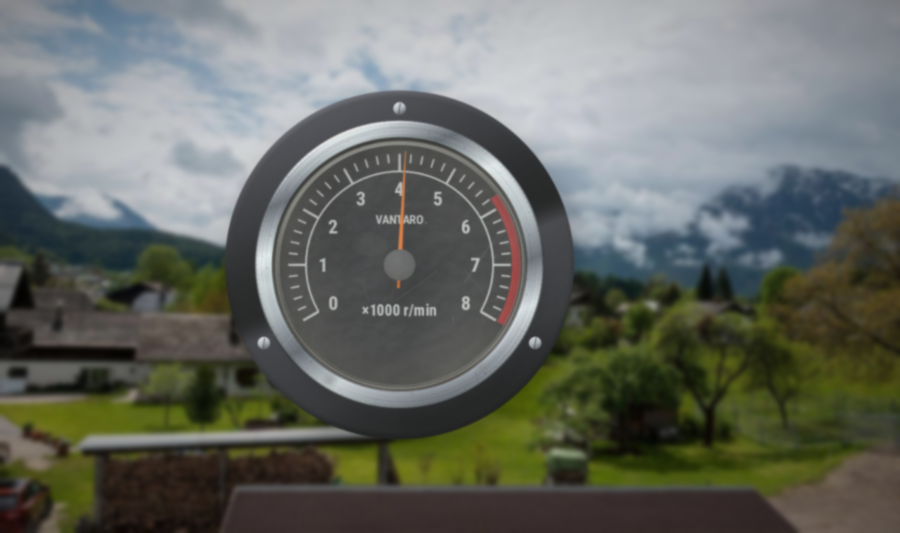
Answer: 4100
